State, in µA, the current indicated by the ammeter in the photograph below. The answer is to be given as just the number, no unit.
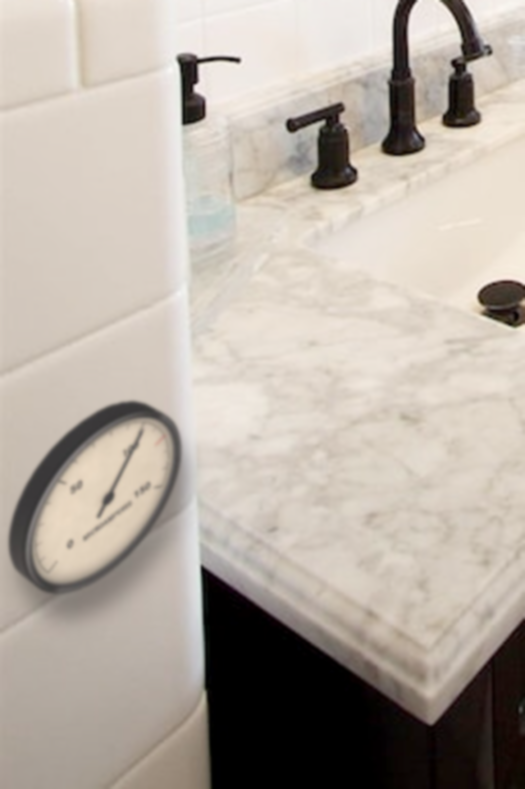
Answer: 100
